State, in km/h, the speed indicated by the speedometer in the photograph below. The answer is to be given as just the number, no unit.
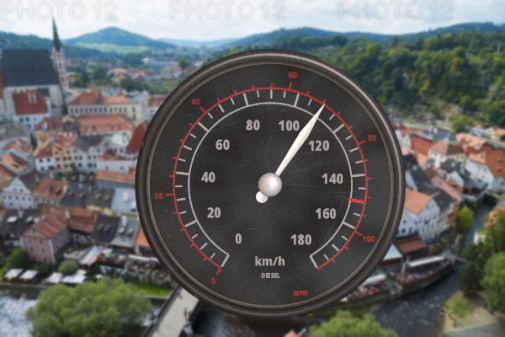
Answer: 110
